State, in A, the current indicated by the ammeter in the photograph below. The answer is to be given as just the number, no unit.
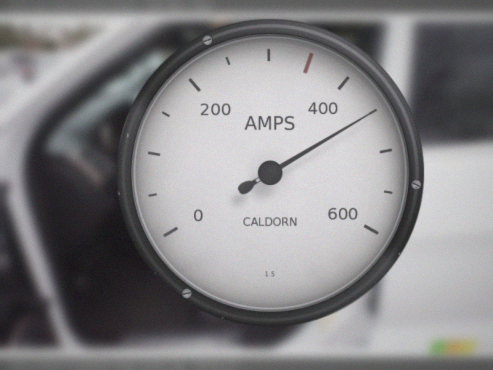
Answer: 450
